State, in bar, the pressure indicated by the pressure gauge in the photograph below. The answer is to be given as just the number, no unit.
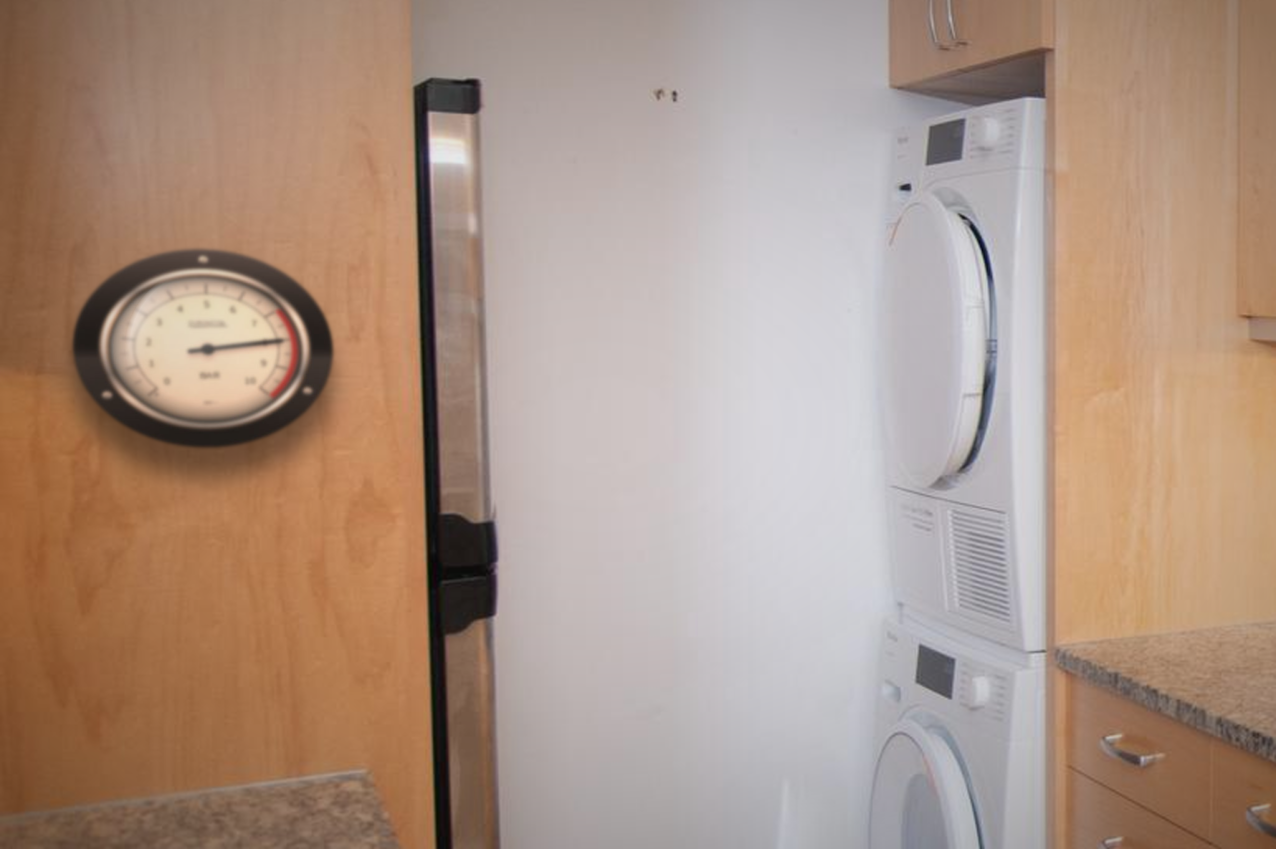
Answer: 8
